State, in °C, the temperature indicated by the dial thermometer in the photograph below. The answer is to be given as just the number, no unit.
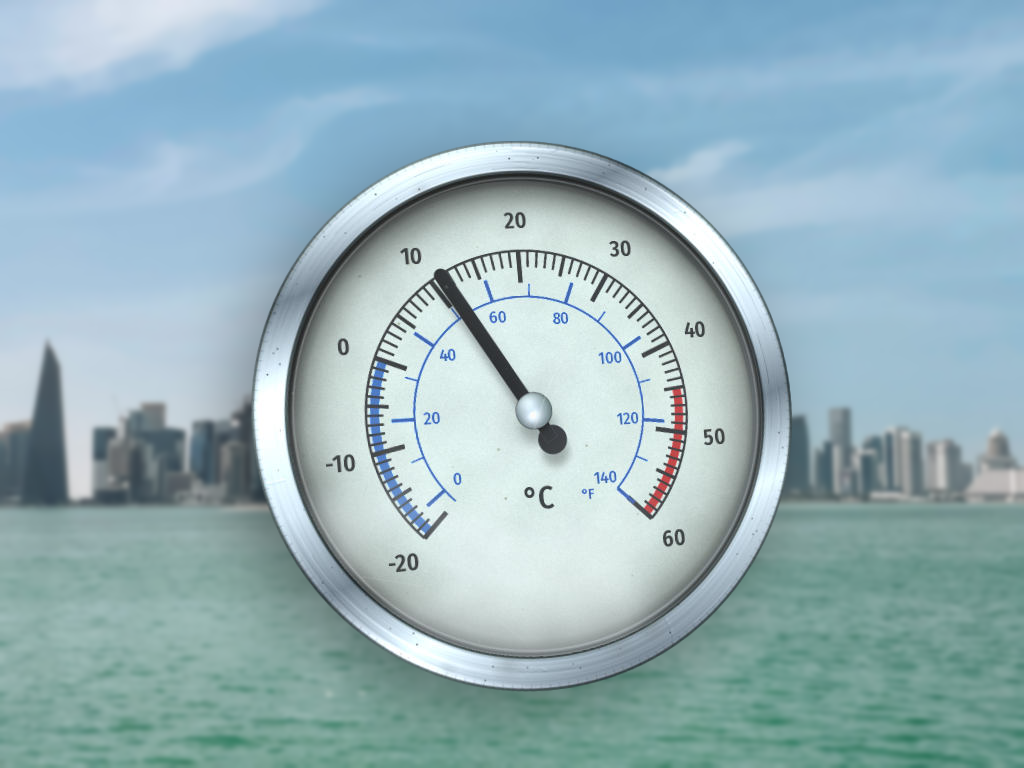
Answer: 11
